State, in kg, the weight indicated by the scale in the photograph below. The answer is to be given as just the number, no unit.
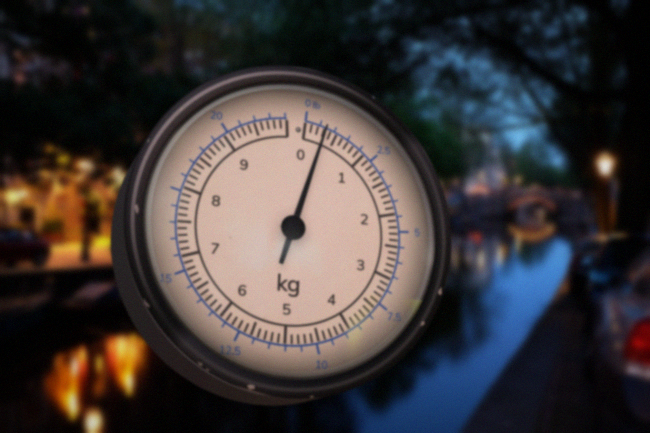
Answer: 0.3
